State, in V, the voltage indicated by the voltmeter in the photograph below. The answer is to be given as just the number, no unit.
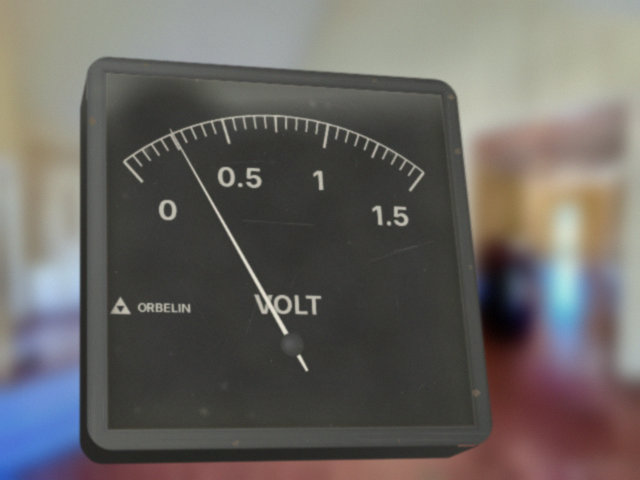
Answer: 0.25
